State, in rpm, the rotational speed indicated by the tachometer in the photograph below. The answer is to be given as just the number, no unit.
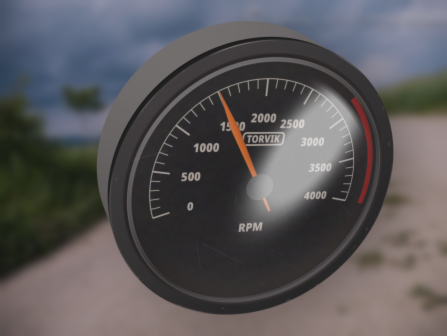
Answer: 1500
